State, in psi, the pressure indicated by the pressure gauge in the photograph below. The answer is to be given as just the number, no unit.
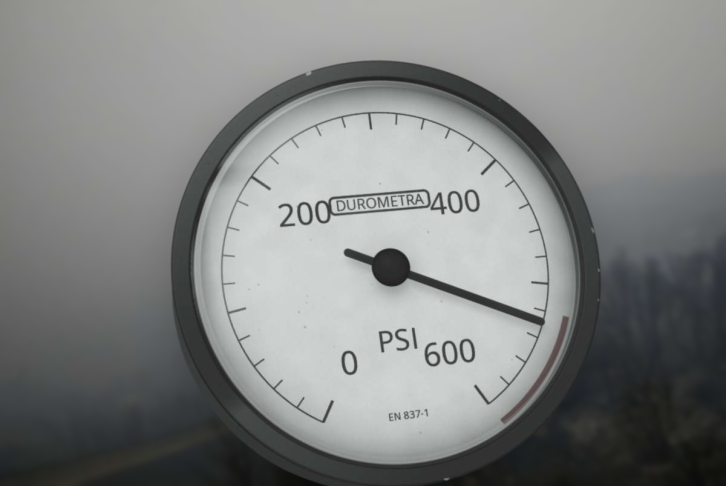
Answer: 530
